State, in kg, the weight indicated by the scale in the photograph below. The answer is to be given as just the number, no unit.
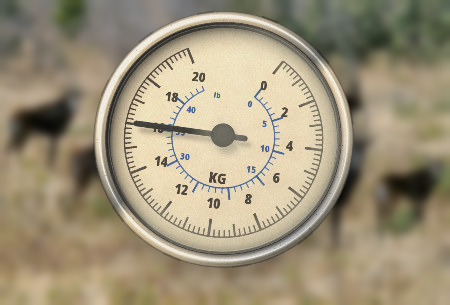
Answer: 16
